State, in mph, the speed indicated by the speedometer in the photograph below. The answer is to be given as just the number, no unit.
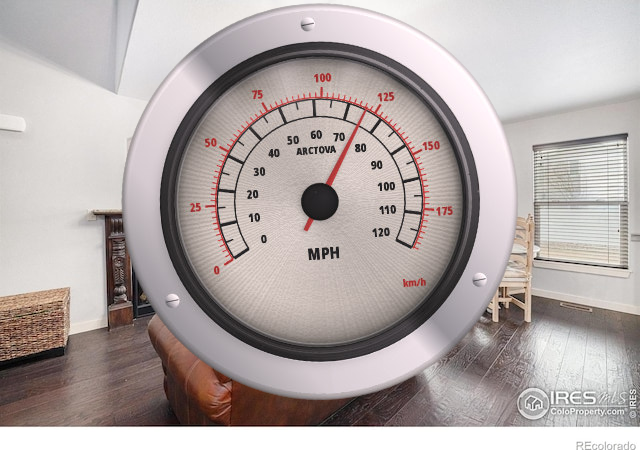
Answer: 75
